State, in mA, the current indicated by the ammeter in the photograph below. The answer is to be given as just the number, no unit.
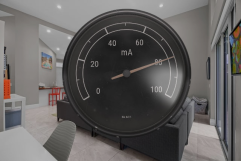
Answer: 80
